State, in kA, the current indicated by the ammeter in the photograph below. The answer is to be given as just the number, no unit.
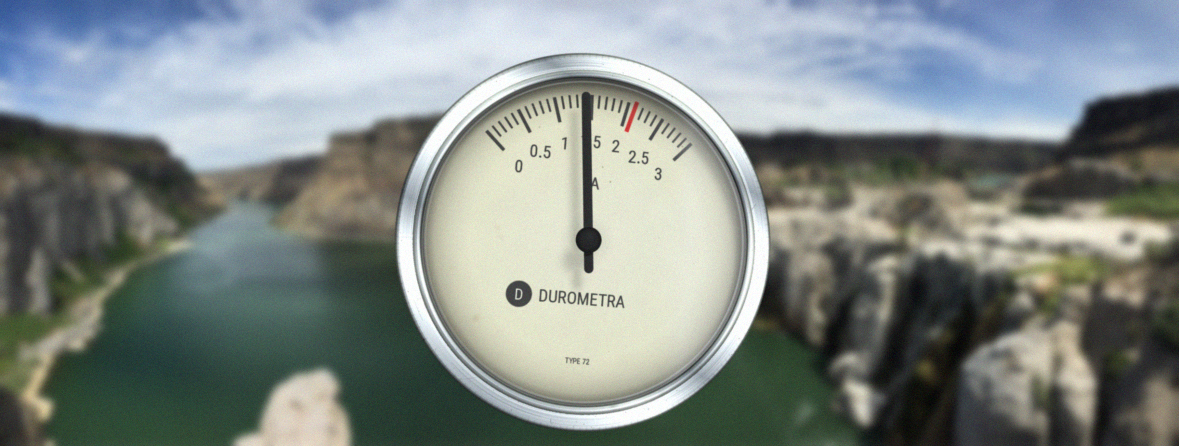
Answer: 1.4
